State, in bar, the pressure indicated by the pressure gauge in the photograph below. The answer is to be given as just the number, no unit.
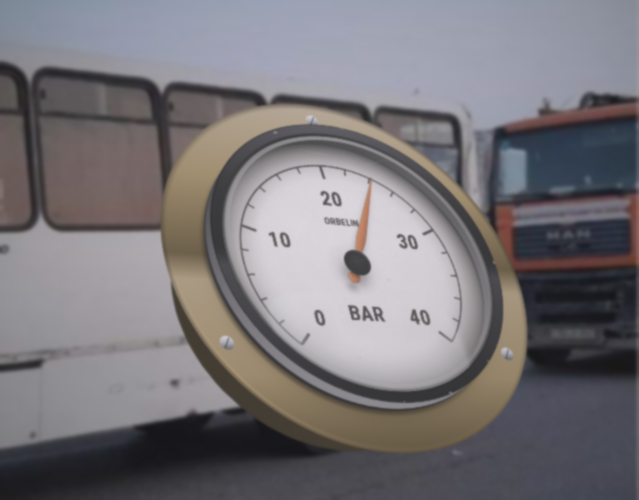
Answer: 24
